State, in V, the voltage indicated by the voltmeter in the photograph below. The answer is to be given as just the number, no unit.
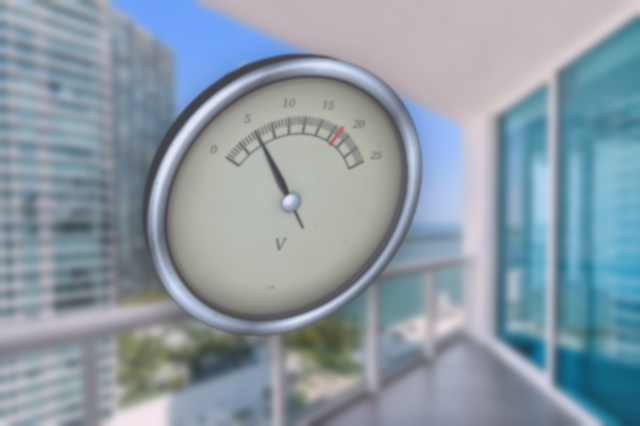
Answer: 5
